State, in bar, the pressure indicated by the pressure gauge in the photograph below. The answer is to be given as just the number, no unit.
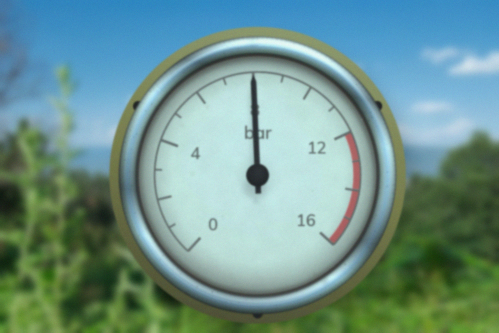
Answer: 8
